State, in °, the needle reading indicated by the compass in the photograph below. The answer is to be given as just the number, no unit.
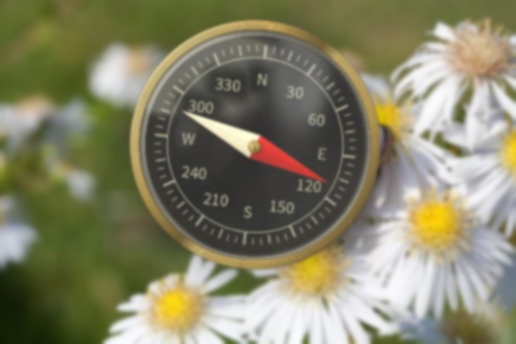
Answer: 110
